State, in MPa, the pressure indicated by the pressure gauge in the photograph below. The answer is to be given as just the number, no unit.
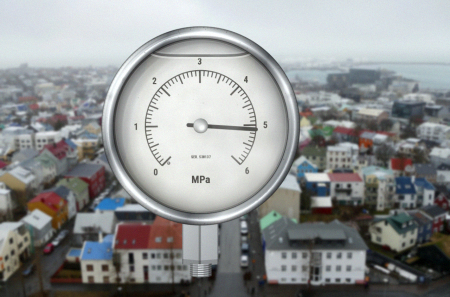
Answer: 5.1
